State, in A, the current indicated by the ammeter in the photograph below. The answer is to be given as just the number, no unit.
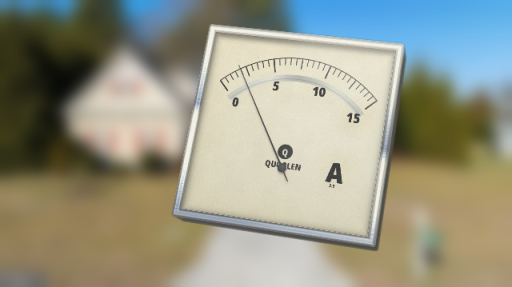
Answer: 2
